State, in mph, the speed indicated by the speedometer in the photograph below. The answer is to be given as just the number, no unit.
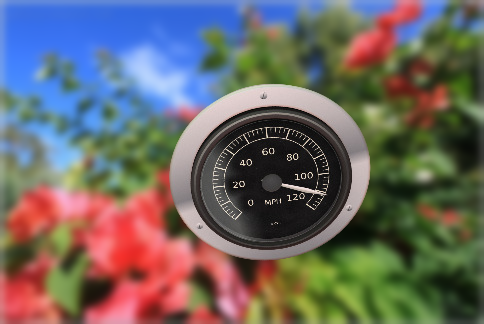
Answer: 110
